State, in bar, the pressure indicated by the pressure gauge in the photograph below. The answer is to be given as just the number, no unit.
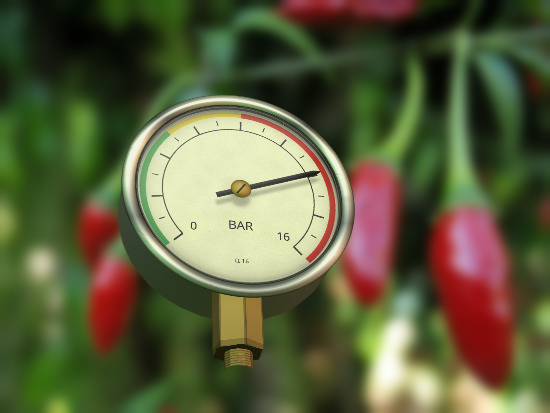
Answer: 12
